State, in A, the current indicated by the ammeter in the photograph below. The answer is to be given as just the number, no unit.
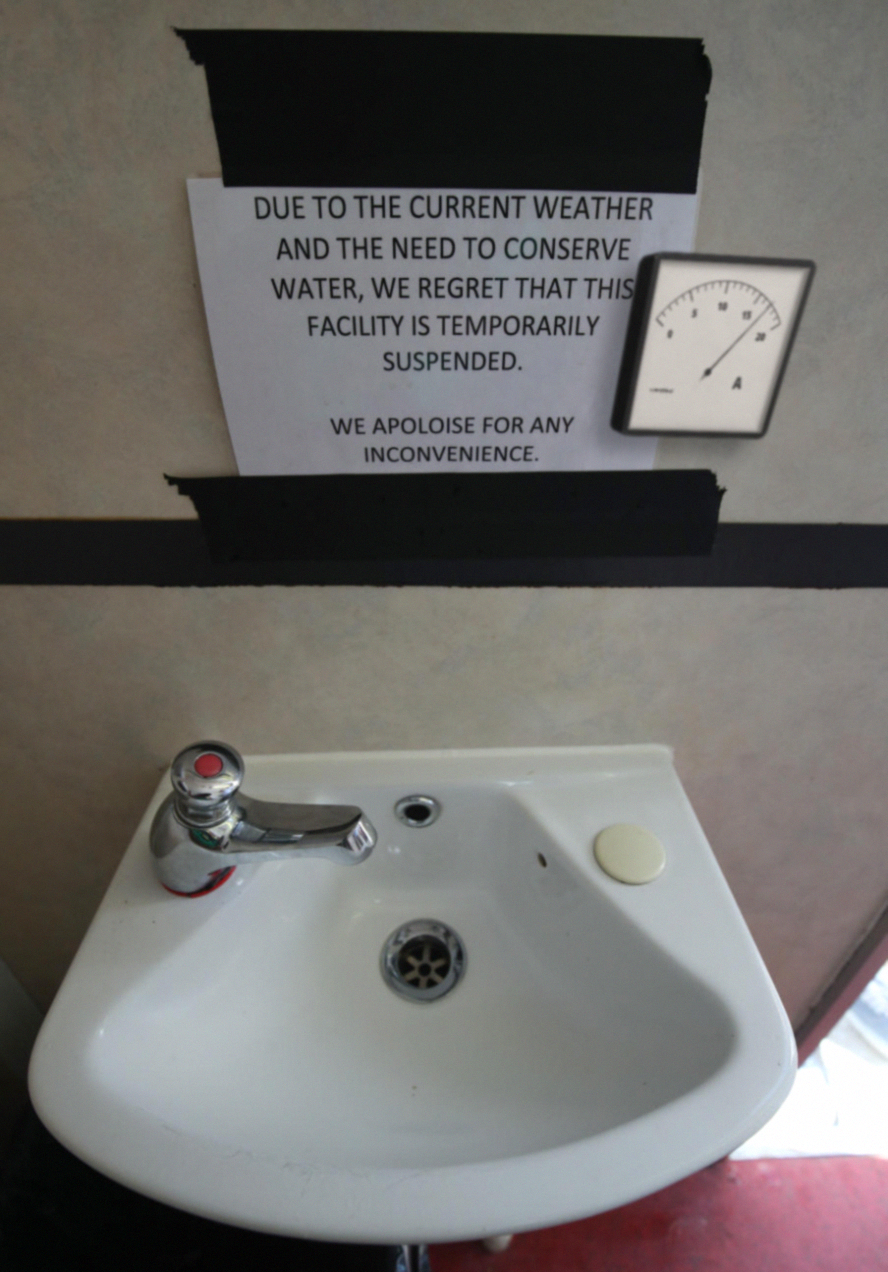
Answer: 17
